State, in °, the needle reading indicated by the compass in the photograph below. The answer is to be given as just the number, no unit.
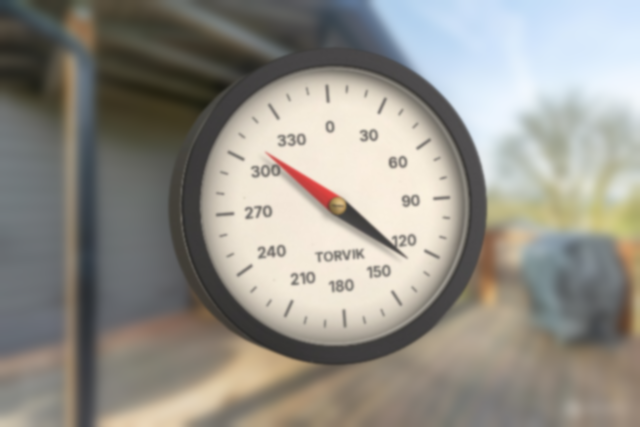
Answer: 310
